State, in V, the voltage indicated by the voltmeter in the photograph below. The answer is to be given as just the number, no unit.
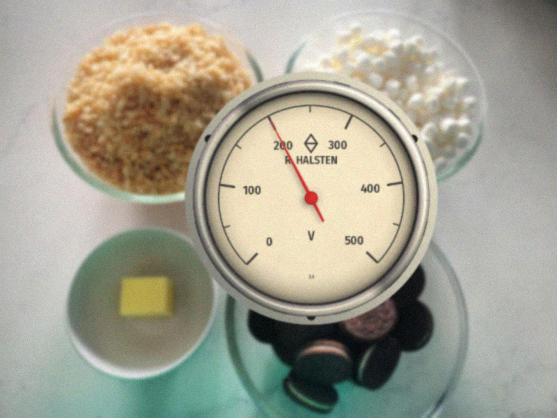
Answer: 200
